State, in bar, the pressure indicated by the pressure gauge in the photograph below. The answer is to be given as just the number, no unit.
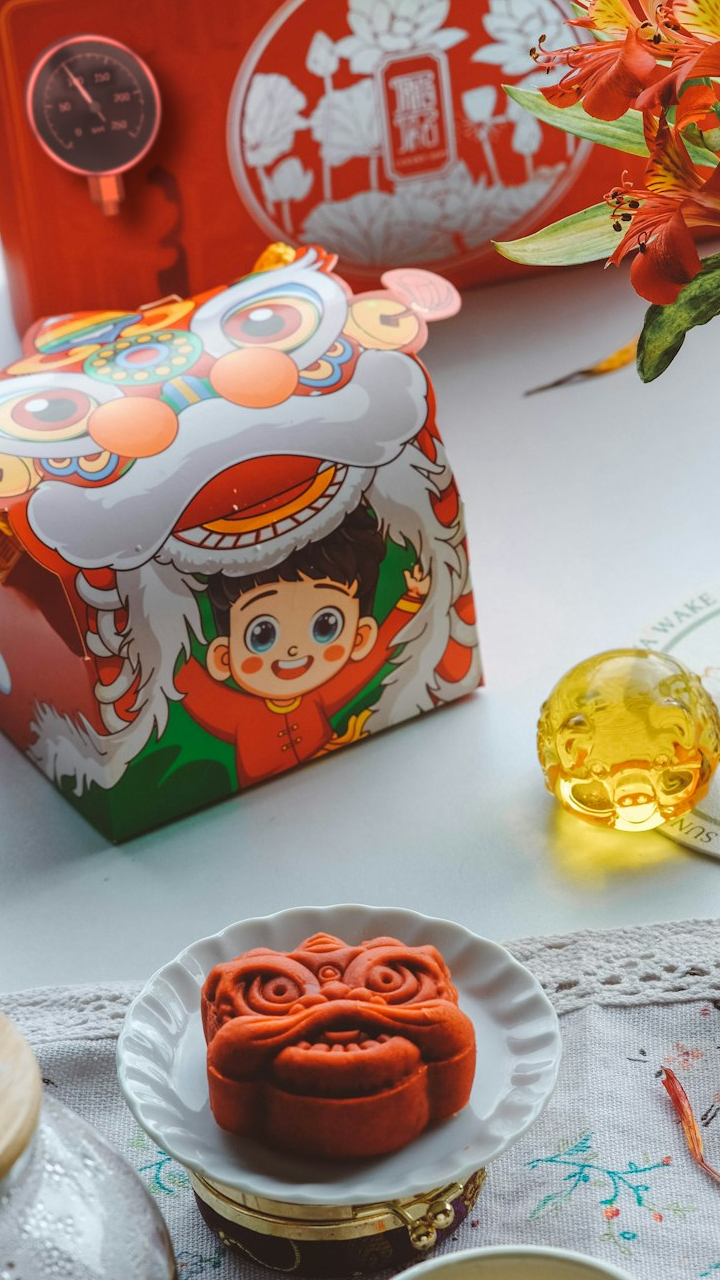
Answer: 100
